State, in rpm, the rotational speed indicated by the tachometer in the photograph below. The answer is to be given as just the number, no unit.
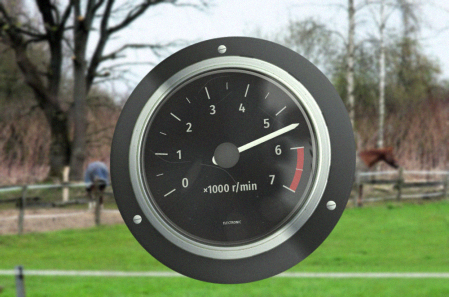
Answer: 5500
